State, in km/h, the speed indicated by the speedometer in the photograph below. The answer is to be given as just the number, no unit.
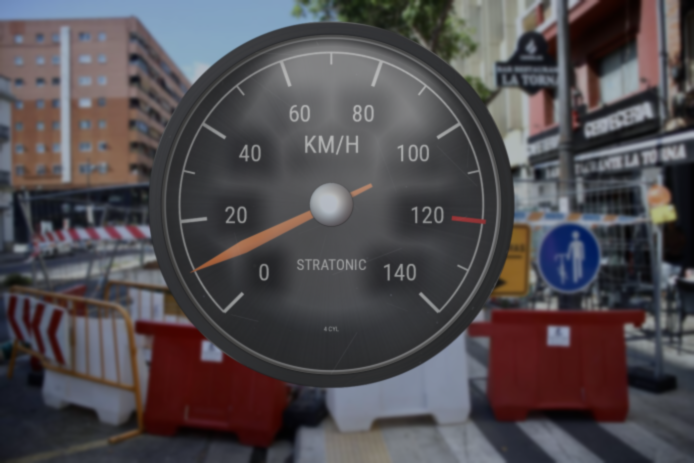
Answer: 10
